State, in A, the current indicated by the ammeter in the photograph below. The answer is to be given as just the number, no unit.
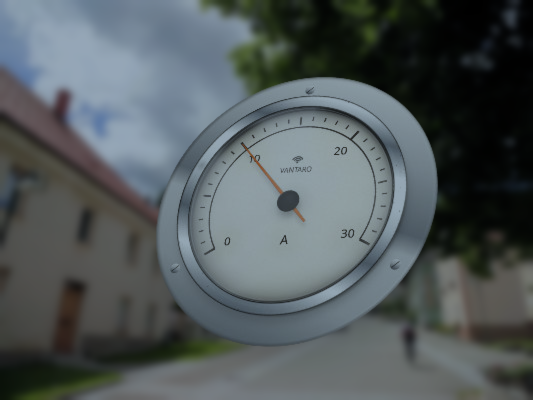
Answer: 10
